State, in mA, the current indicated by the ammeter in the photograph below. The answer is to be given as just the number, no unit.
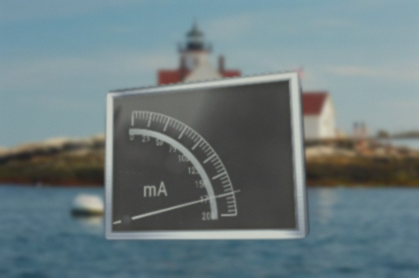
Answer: 175
